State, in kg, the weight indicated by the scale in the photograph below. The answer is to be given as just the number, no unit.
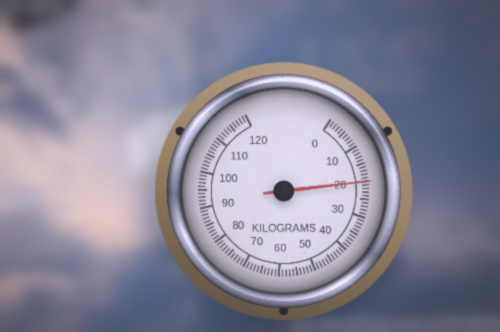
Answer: 20
